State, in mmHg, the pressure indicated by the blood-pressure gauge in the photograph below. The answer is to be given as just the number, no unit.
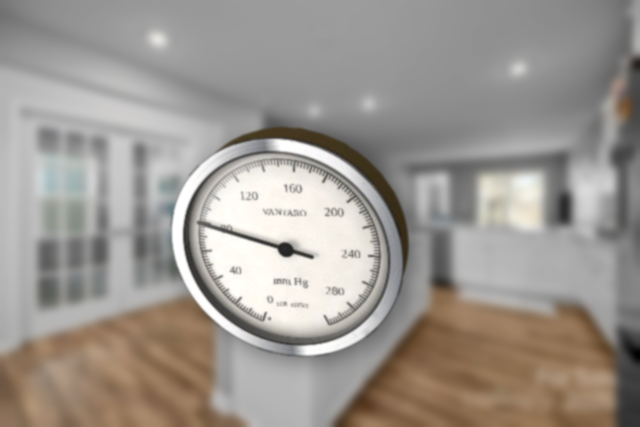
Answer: 80
